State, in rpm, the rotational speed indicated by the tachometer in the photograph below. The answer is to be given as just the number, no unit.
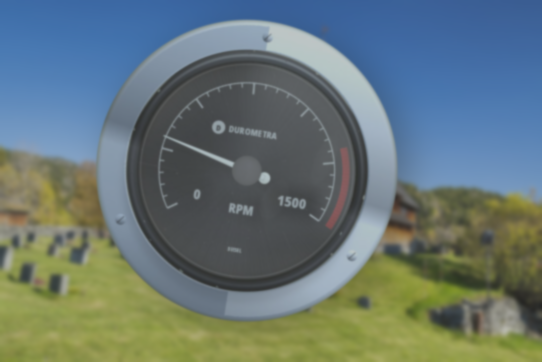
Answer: 300
